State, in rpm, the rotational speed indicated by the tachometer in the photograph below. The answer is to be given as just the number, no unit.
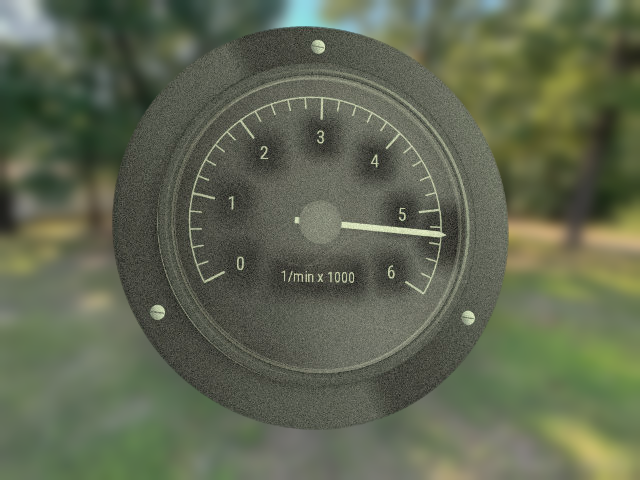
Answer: 5300
